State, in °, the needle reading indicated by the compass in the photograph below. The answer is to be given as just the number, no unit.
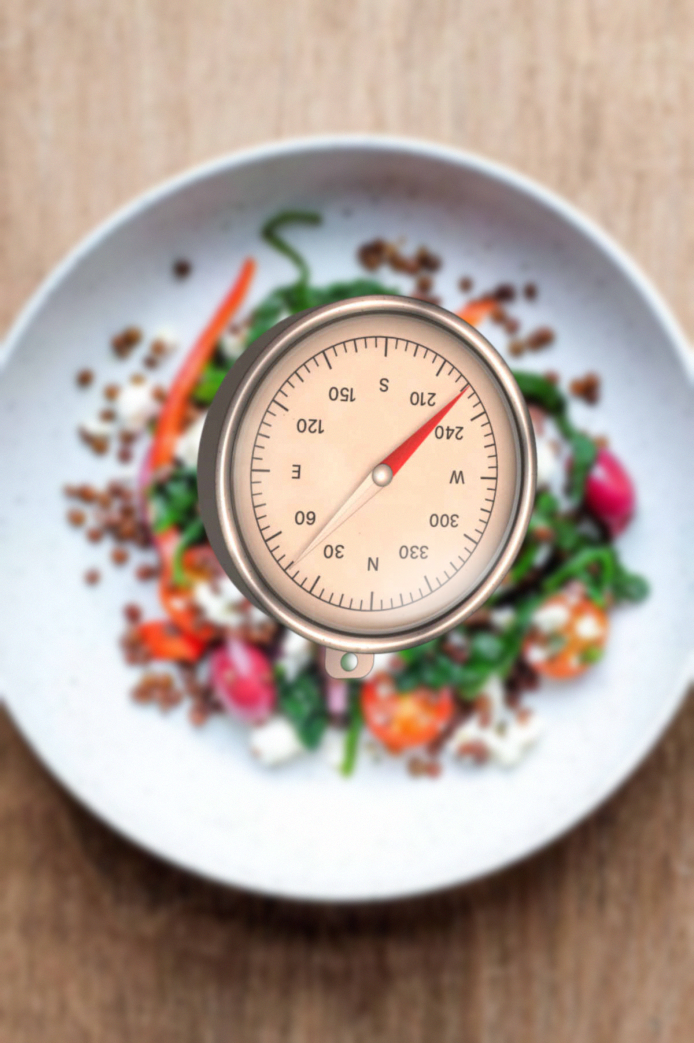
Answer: 225
